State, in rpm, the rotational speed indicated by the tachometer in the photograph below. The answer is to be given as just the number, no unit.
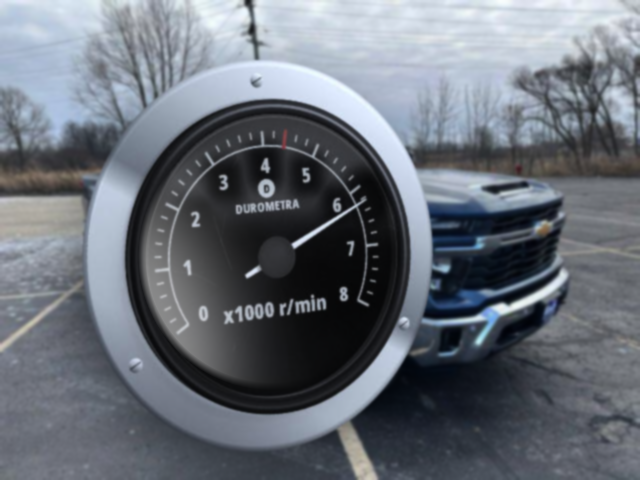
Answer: 6200
